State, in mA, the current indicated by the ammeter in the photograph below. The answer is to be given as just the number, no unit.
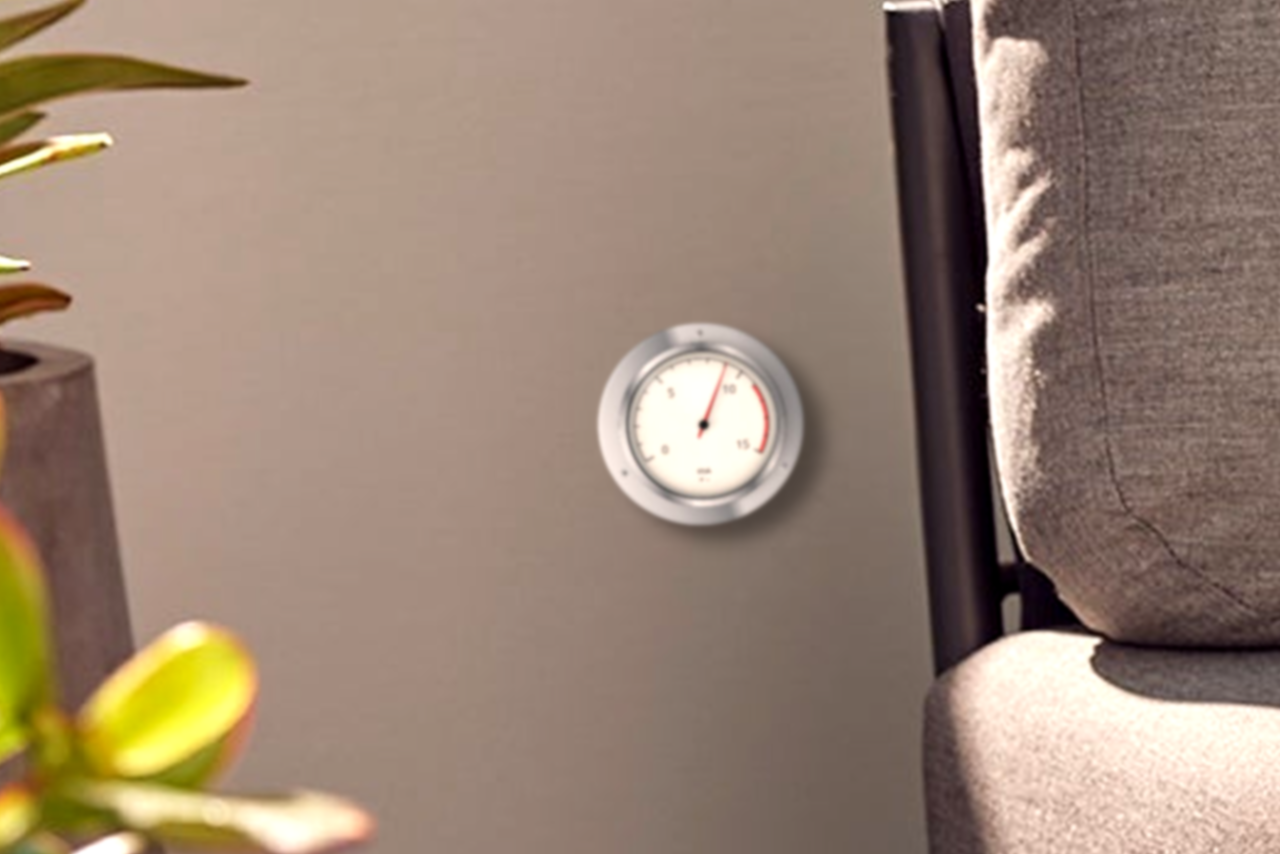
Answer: 9
